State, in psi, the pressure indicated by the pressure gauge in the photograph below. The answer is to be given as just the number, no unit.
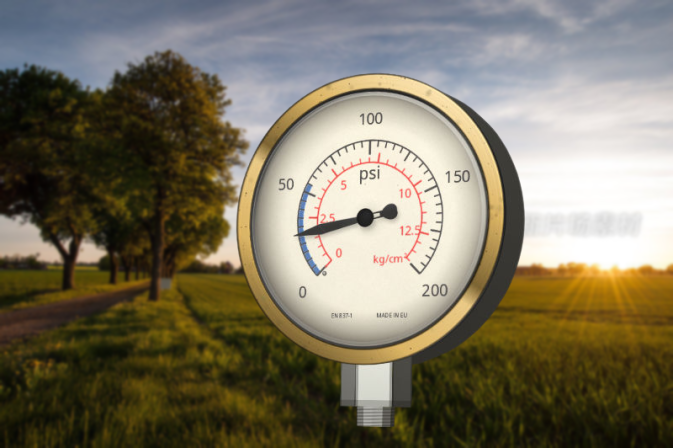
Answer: 25
